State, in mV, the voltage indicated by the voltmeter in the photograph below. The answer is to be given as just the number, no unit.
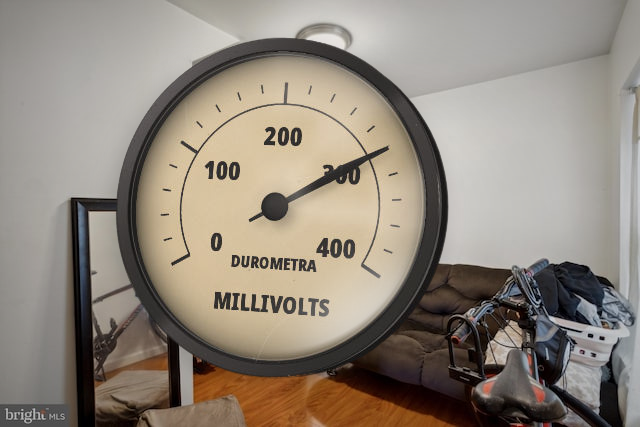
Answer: 300
